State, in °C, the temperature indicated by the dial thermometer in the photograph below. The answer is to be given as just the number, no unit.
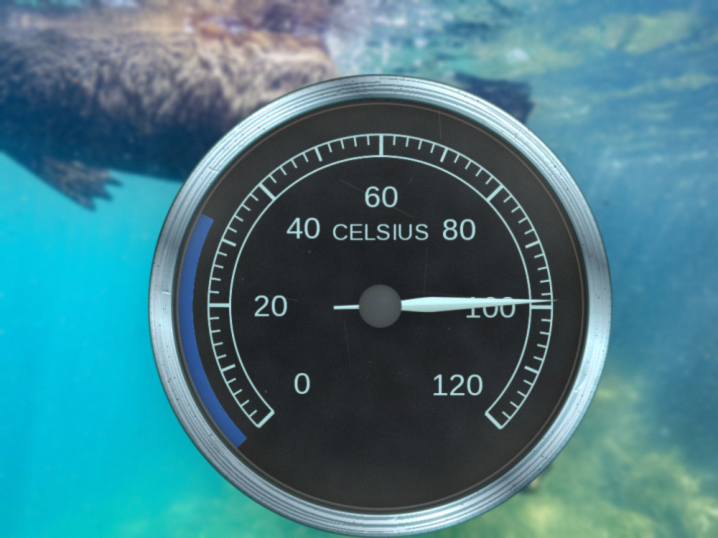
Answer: 99
